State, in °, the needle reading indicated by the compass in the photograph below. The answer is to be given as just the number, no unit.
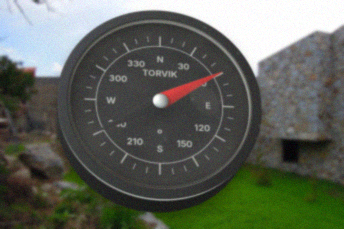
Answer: 60
